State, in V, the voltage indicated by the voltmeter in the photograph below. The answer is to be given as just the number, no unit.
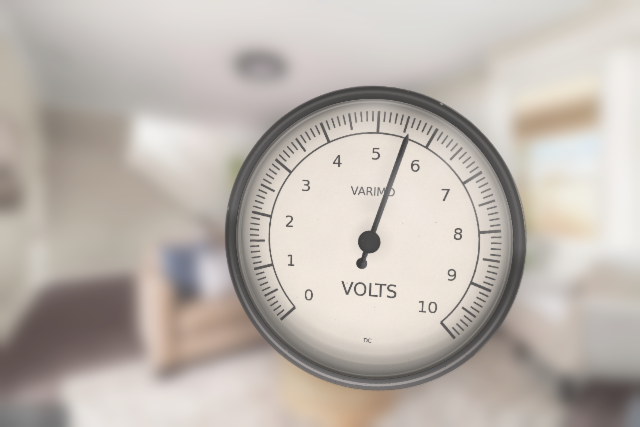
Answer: 5.6
